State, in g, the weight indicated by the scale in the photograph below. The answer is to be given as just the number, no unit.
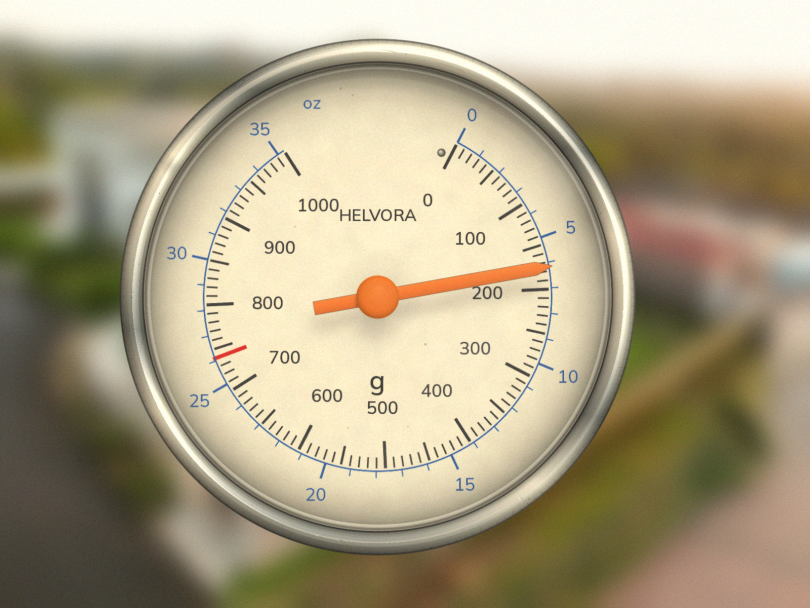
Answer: 175
